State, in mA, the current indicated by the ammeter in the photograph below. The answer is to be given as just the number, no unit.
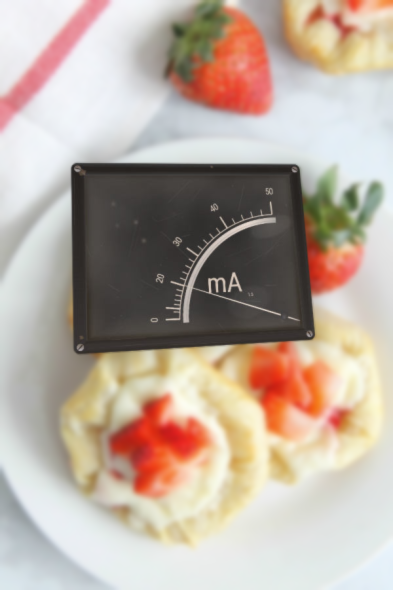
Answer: 20
